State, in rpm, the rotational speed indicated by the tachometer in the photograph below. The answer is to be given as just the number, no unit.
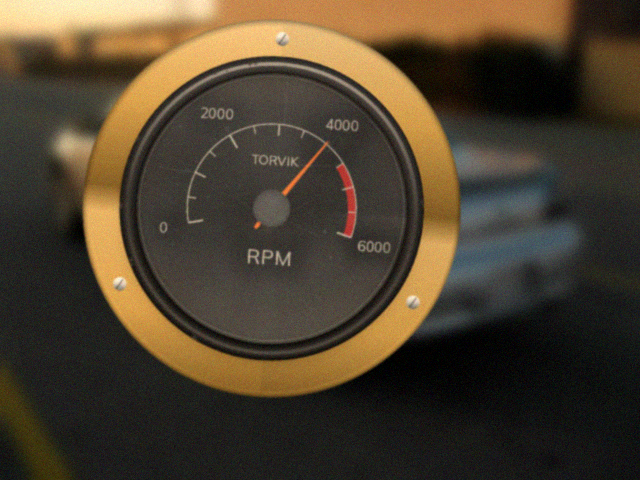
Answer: 4000
